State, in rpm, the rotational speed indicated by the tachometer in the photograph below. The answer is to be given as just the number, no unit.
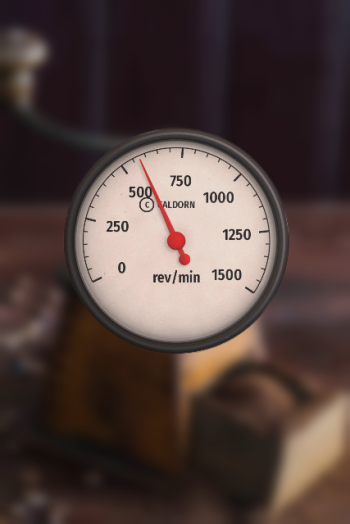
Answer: 575
